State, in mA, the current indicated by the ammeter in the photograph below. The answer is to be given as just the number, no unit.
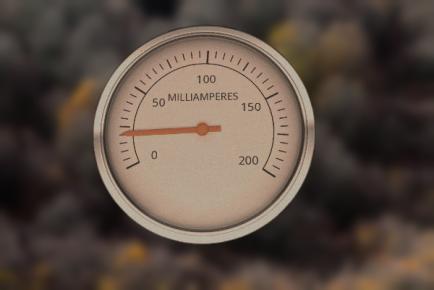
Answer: 20
